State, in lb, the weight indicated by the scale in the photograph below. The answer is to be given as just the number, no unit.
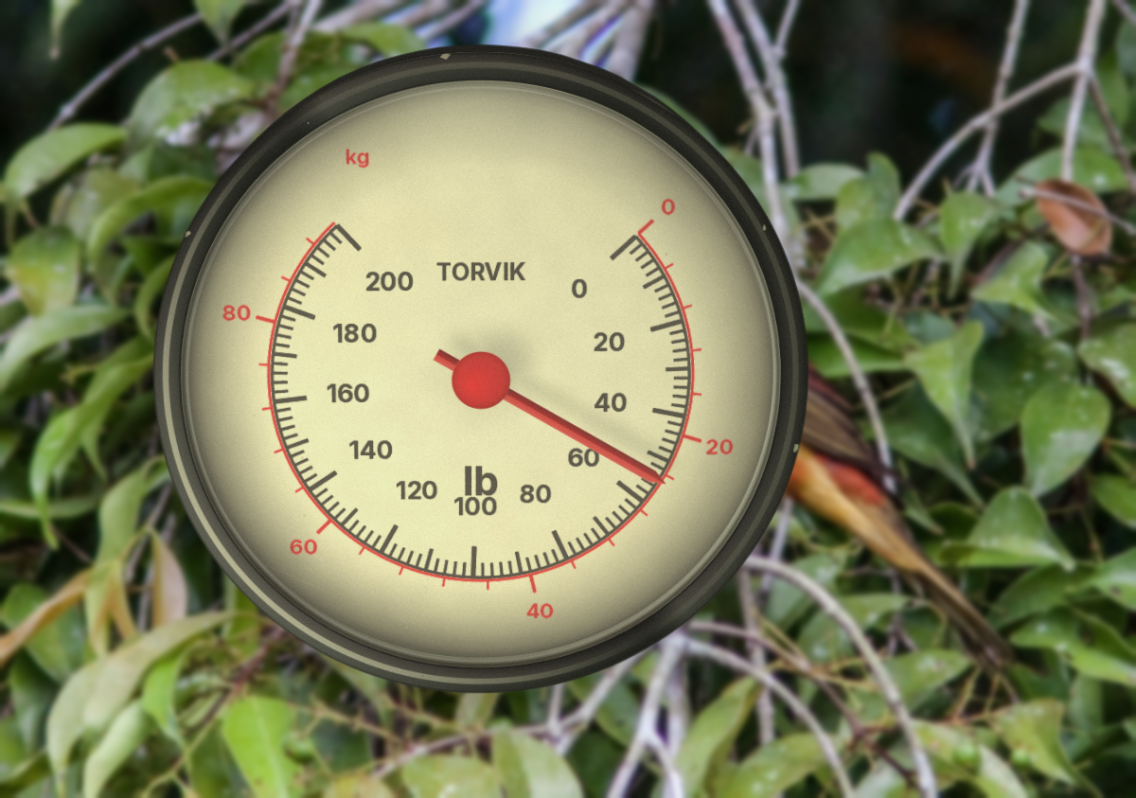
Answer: 54
